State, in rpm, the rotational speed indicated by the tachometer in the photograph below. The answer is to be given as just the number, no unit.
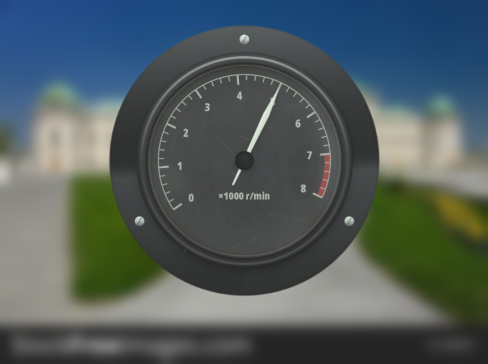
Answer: 5000
